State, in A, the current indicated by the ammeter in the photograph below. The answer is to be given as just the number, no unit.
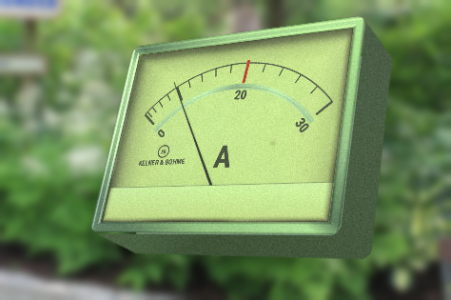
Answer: 10
